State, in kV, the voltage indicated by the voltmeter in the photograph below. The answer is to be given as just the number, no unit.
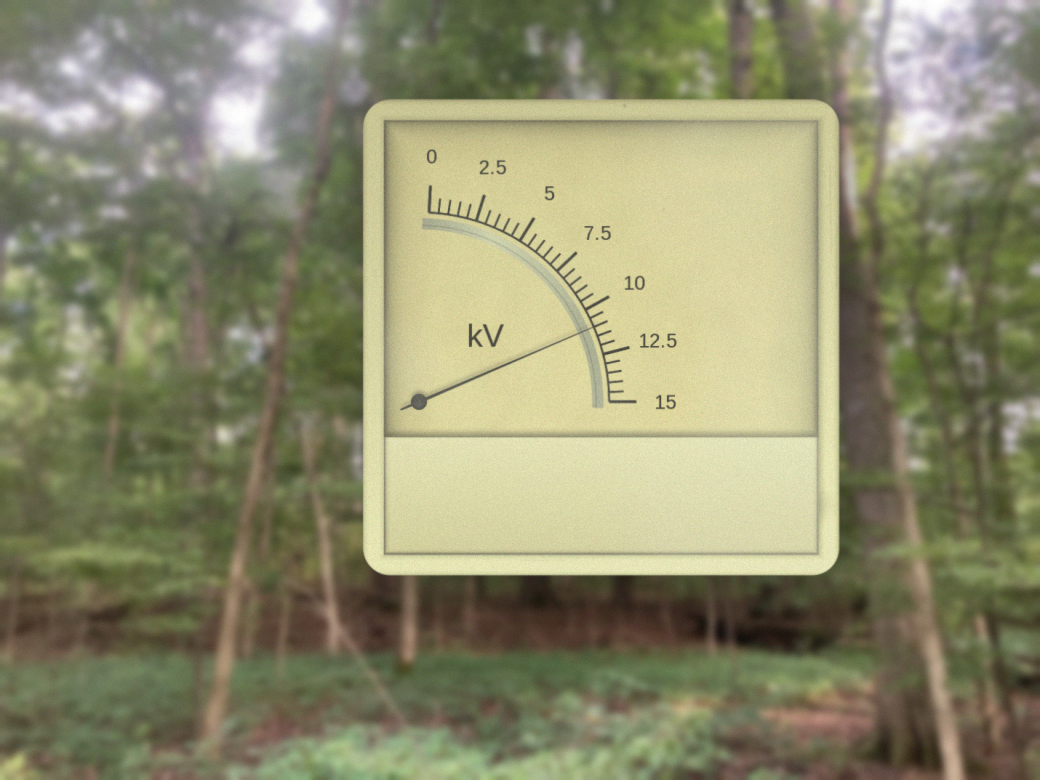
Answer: 11
